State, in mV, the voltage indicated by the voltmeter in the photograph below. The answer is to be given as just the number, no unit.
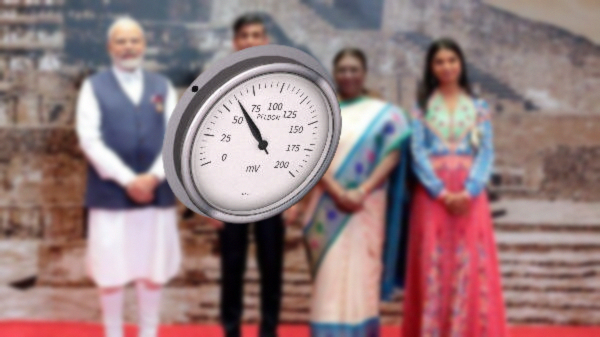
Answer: 60
